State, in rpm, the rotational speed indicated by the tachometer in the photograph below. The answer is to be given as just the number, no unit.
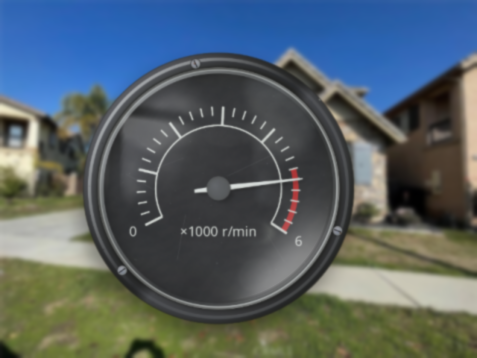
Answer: 5000
